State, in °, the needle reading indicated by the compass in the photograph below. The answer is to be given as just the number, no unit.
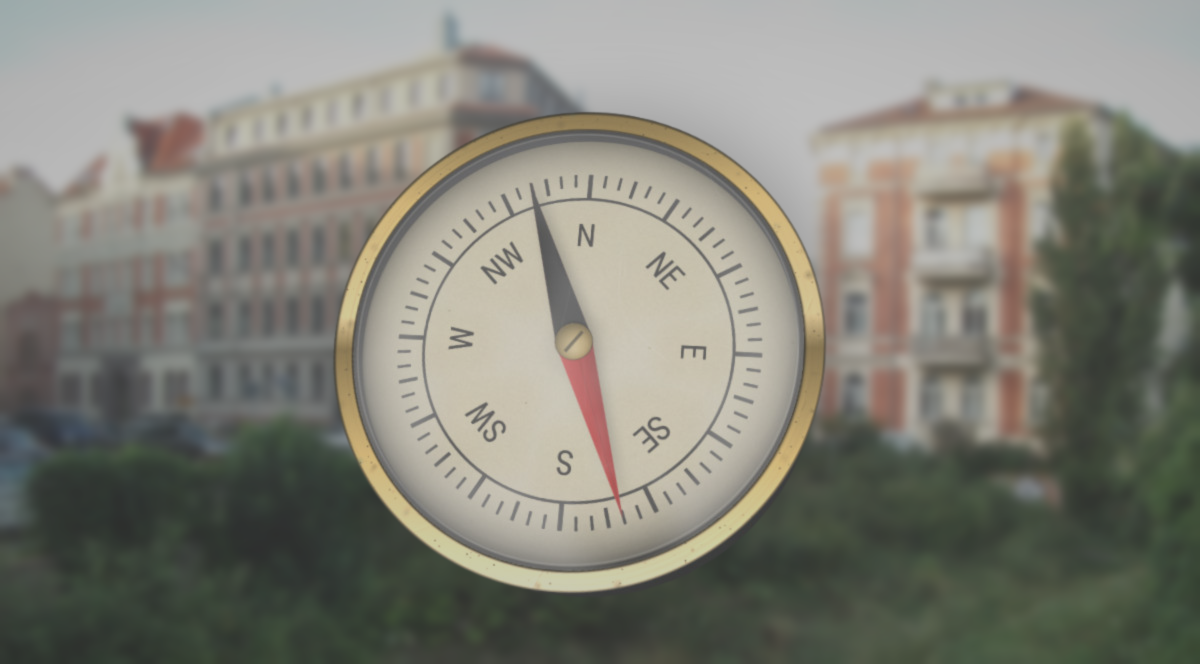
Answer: 160
